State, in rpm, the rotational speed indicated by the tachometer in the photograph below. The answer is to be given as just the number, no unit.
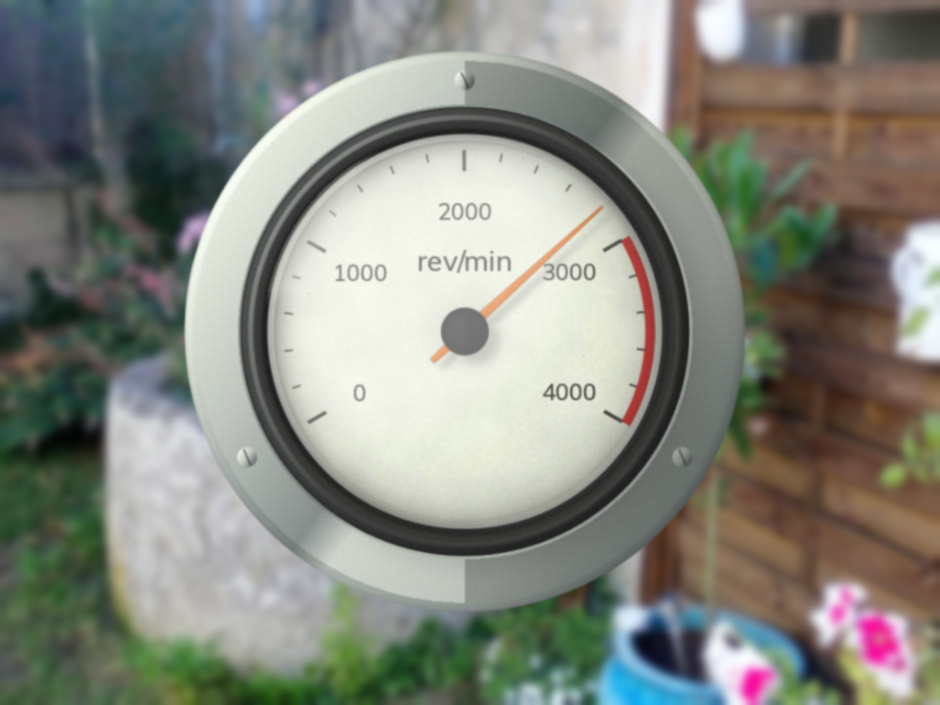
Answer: 2800
